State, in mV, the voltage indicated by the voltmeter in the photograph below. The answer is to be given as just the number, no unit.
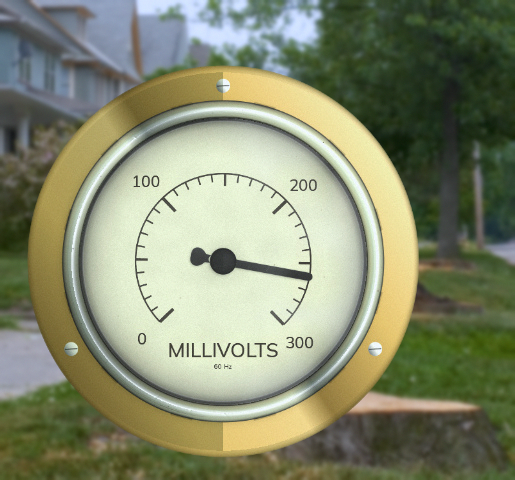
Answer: 260
